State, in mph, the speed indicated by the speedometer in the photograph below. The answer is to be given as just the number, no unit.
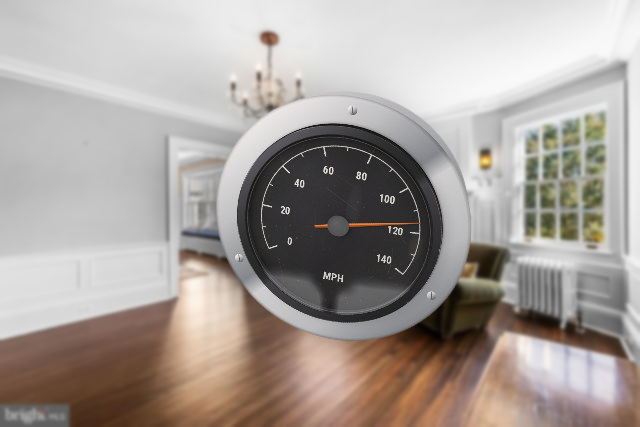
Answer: 115
